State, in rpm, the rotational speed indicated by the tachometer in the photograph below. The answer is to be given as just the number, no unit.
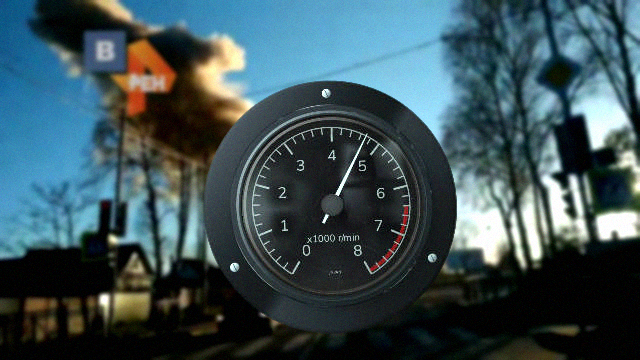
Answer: 4700
